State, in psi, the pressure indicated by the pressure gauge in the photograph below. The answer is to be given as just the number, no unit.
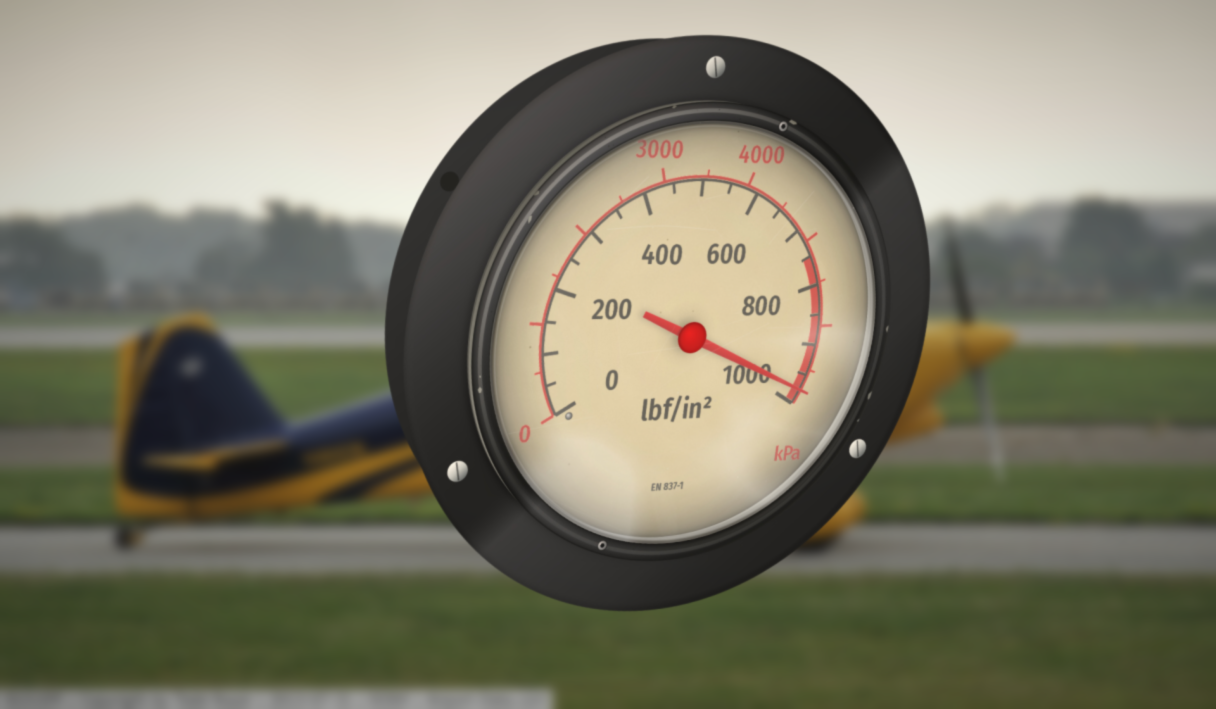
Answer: 975
